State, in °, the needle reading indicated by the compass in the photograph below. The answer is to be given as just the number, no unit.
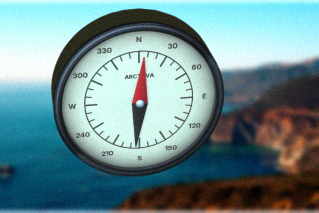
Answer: 5
